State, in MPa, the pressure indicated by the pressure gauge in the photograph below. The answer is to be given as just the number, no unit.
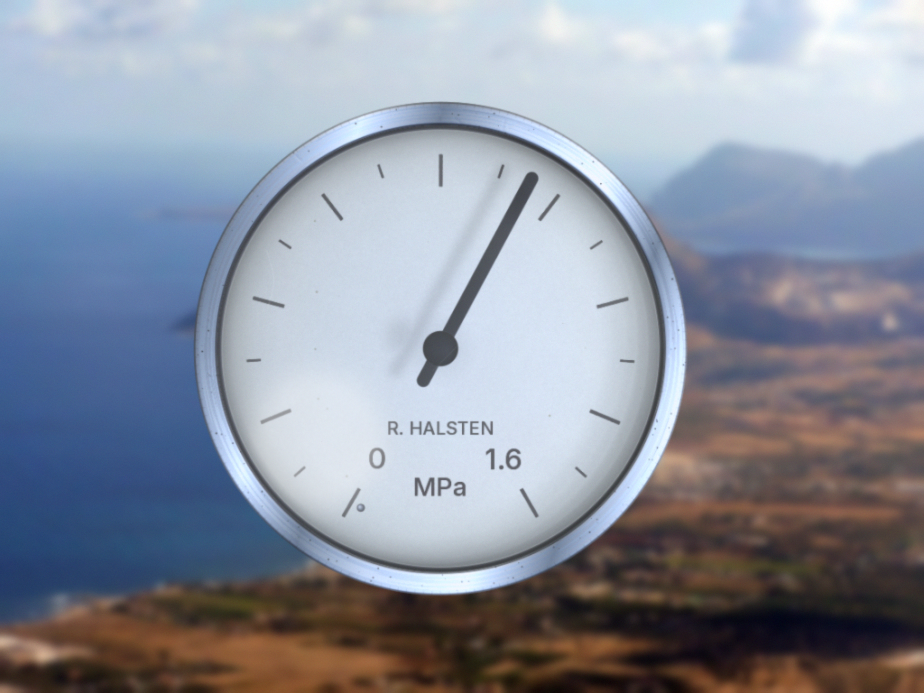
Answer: 0.95
